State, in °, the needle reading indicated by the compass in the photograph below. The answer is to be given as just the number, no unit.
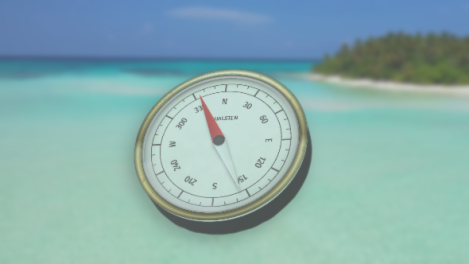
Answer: 335
